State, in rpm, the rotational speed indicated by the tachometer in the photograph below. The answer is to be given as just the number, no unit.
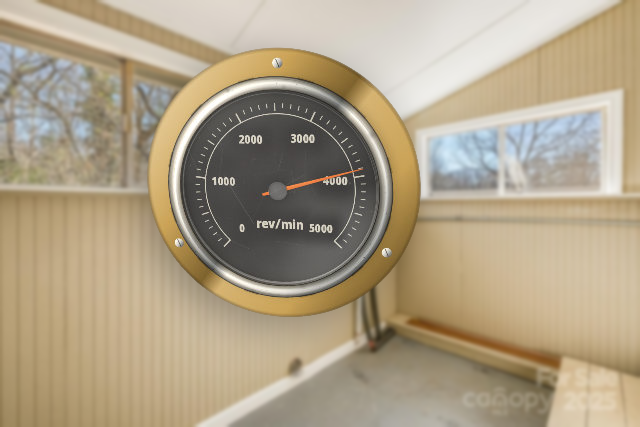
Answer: 3900
